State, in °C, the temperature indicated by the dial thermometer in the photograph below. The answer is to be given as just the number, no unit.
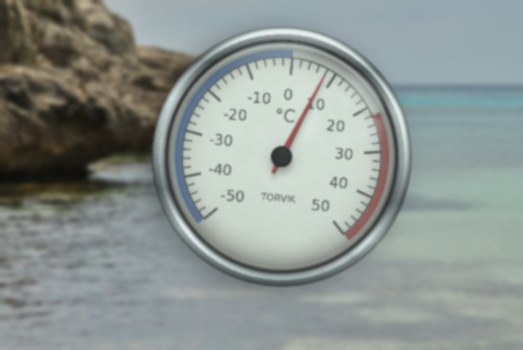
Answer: 8
